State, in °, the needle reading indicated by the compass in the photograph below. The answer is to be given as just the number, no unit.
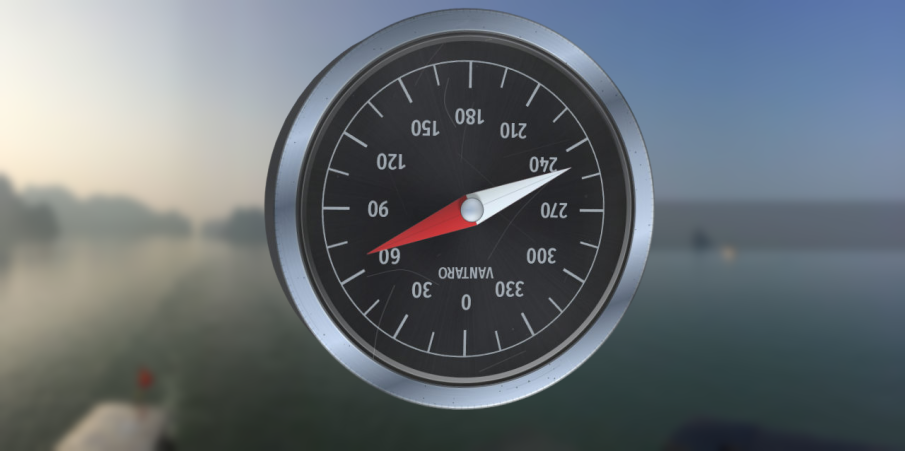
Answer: 67.5
